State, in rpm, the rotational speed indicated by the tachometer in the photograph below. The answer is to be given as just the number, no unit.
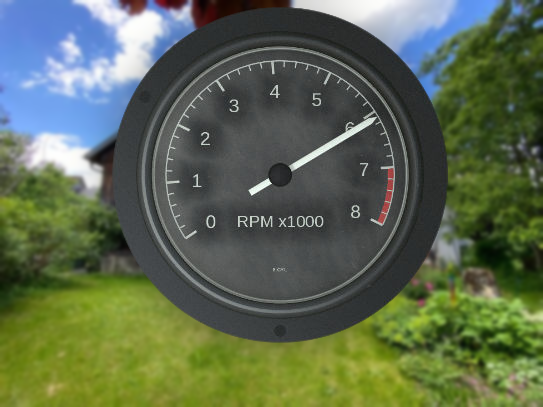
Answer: 6100
